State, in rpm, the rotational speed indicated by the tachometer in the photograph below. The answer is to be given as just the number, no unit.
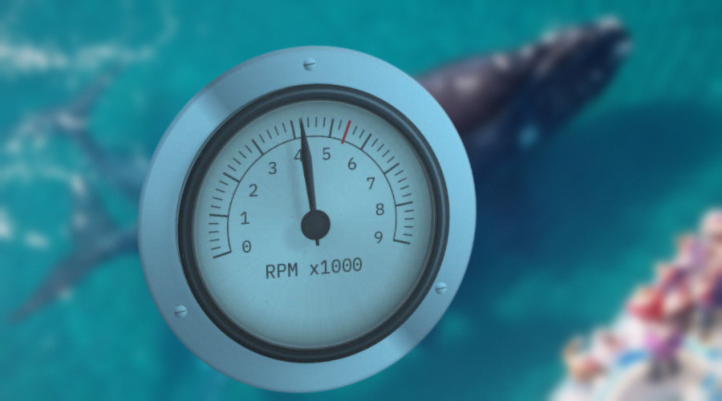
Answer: 4200
